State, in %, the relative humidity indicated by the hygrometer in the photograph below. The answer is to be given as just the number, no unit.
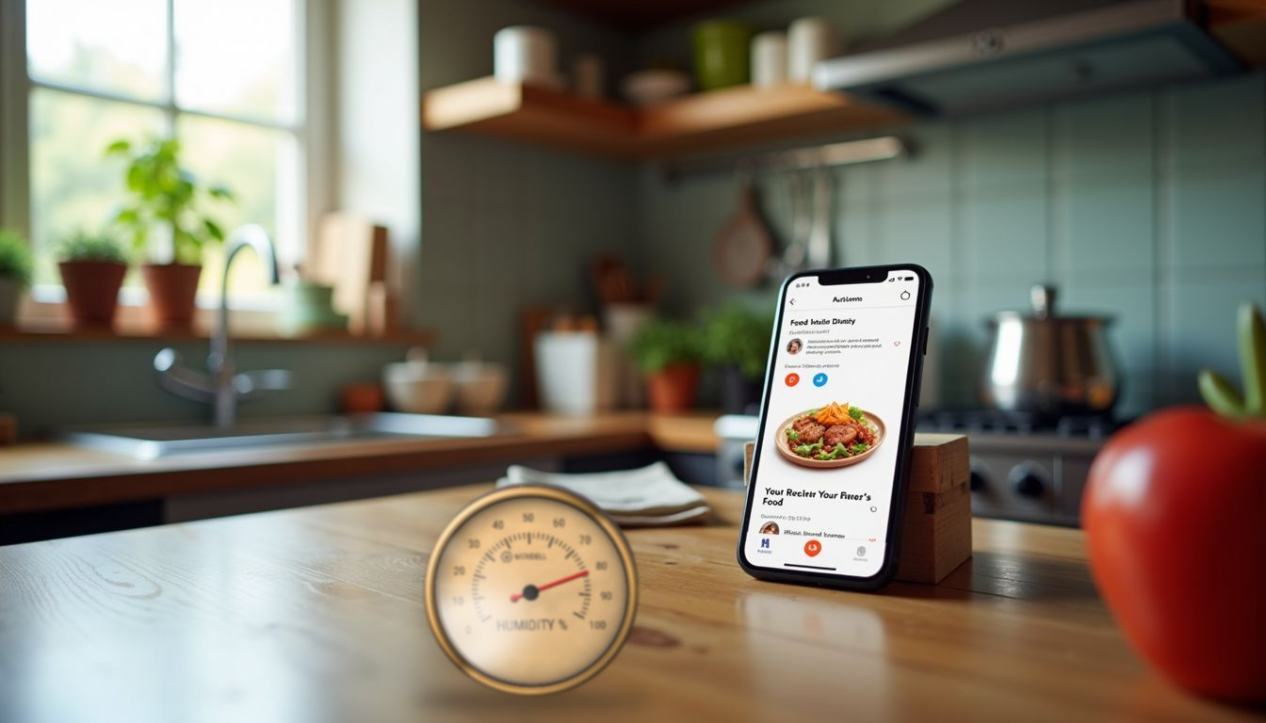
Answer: 80
